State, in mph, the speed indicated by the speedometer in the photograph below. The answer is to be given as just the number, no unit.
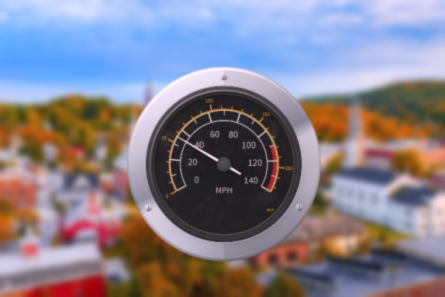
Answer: 35
